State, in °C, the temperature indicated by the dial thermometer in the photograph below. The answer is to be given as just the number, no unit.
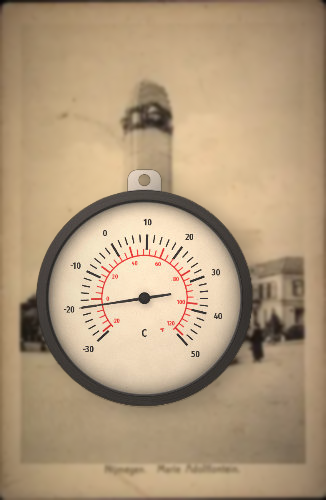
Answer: -20
